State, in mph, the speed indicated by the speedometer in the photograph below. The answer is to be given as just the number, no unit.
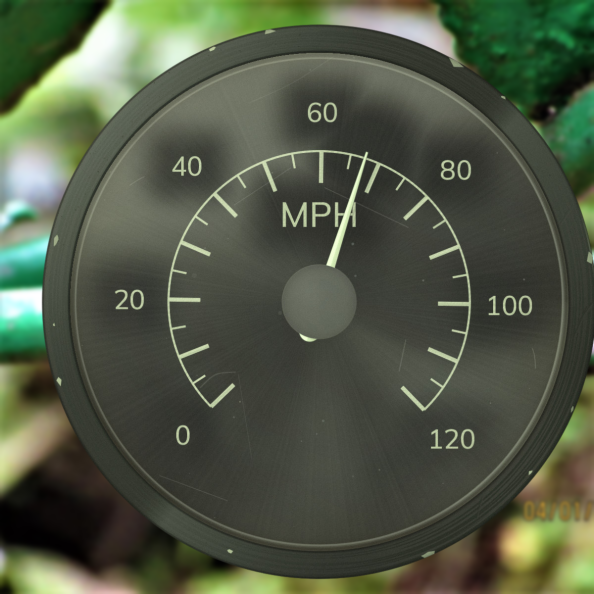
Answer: 67.5
